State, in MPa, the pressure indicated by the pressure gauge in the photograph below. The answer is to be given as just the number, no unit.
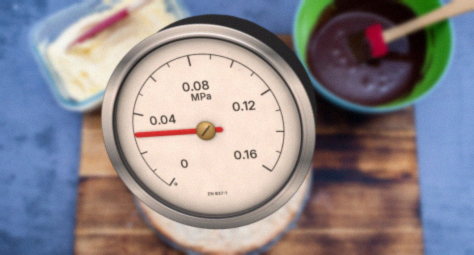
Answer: 0.03
